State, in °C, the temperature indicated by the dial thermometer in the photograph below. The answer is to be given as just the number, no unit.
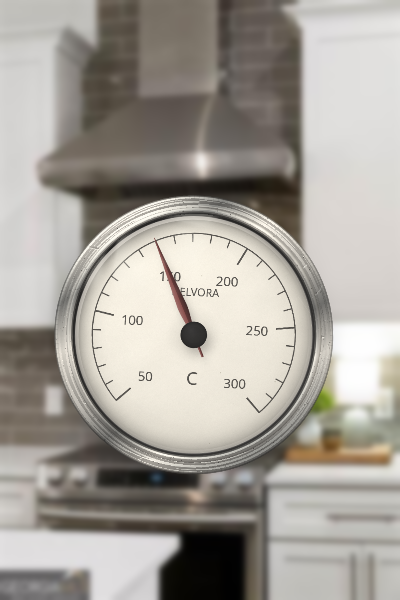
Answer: 150
